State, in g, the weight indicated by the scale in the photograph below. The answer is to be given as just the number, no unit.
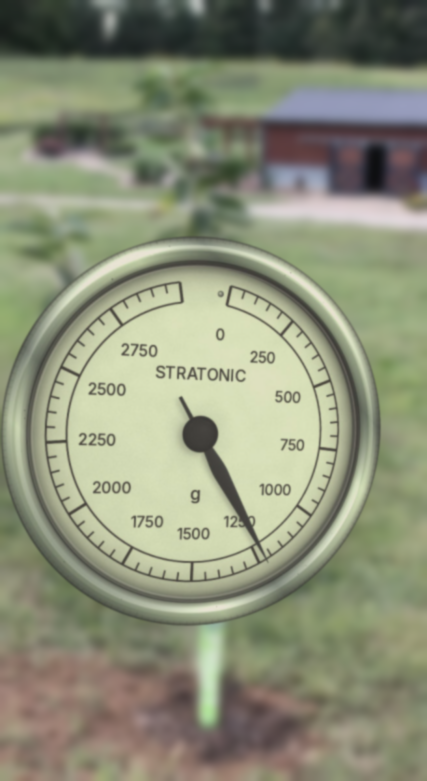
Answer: 1225
